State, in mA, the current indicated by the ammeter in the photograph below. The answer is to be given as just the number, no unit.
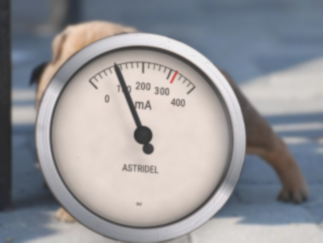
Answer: 100
